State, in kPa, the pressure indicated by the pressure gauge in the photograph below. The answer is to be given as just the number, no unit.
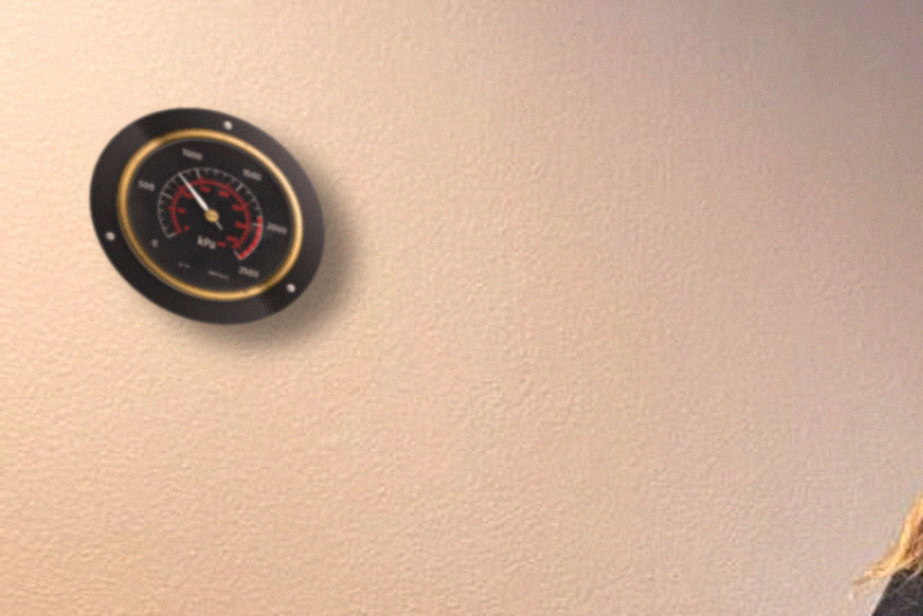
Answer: 800
